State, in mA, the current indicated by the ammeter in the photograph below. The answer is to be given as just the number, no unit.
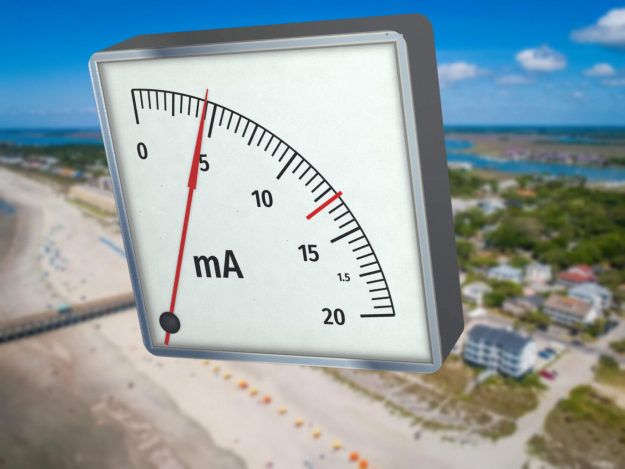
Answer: 4.5
